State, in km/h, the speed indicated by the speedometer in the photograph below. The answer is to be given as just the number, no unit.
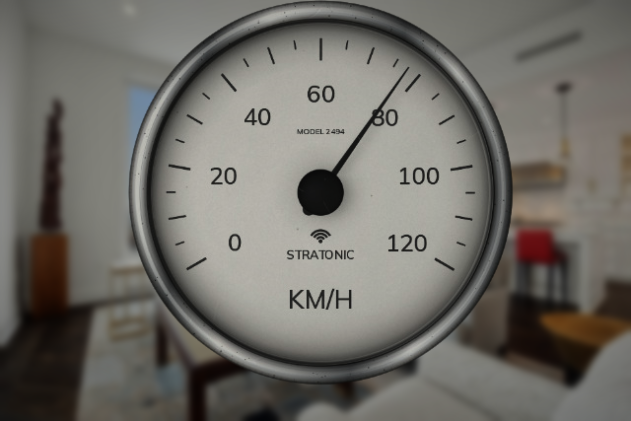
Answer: 77.5
